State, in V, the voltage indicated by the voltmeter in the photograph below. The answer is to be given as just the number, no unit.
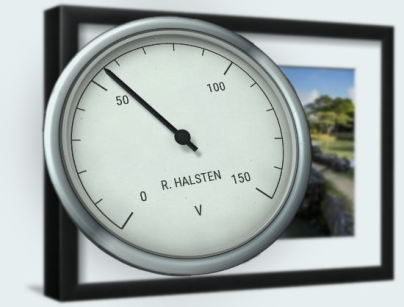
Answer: 55
